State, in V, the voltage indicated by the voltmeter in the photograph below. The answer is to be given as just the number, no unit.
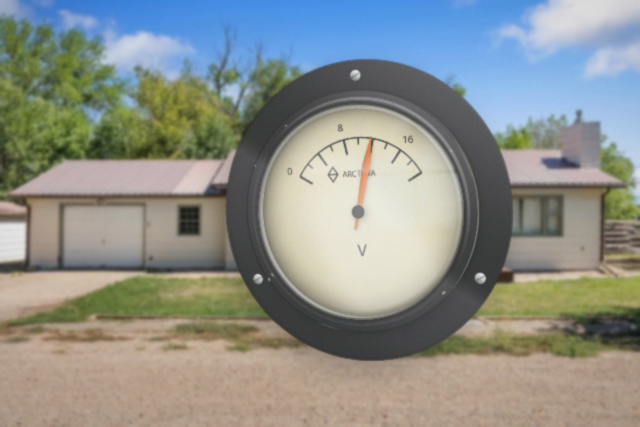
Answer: 12
